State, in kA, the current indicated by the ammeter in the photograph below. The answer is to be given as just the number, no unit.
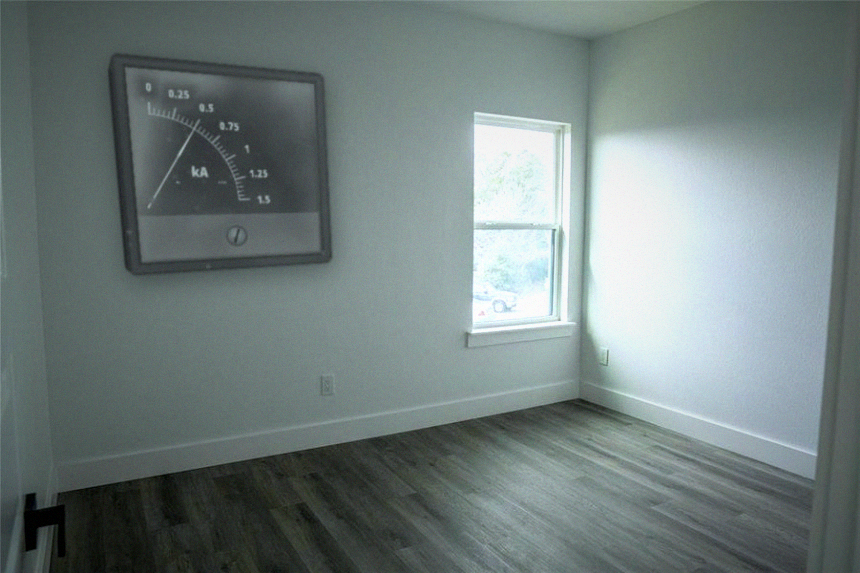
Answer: 0.5
